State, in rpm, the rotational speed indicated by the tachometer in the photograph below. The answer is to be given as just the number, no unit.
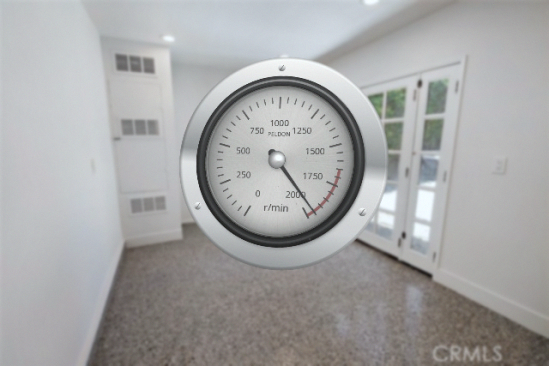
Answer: 1950
